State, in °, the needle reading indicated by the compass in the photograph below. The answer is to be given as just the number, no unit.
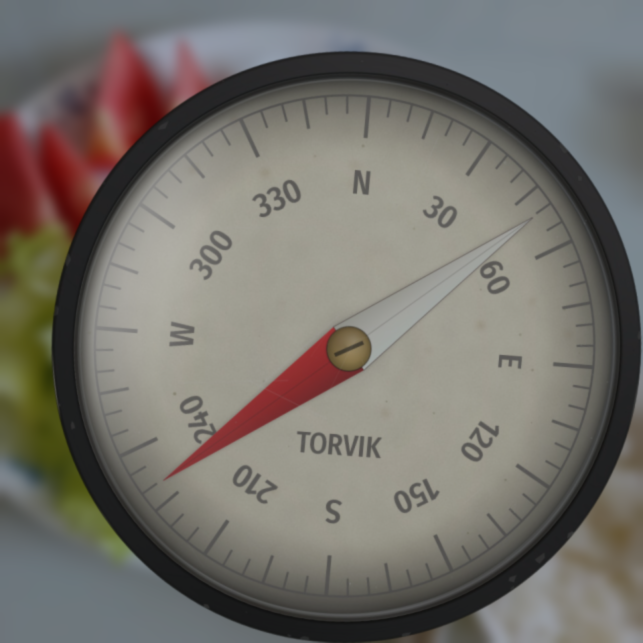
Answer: 230
